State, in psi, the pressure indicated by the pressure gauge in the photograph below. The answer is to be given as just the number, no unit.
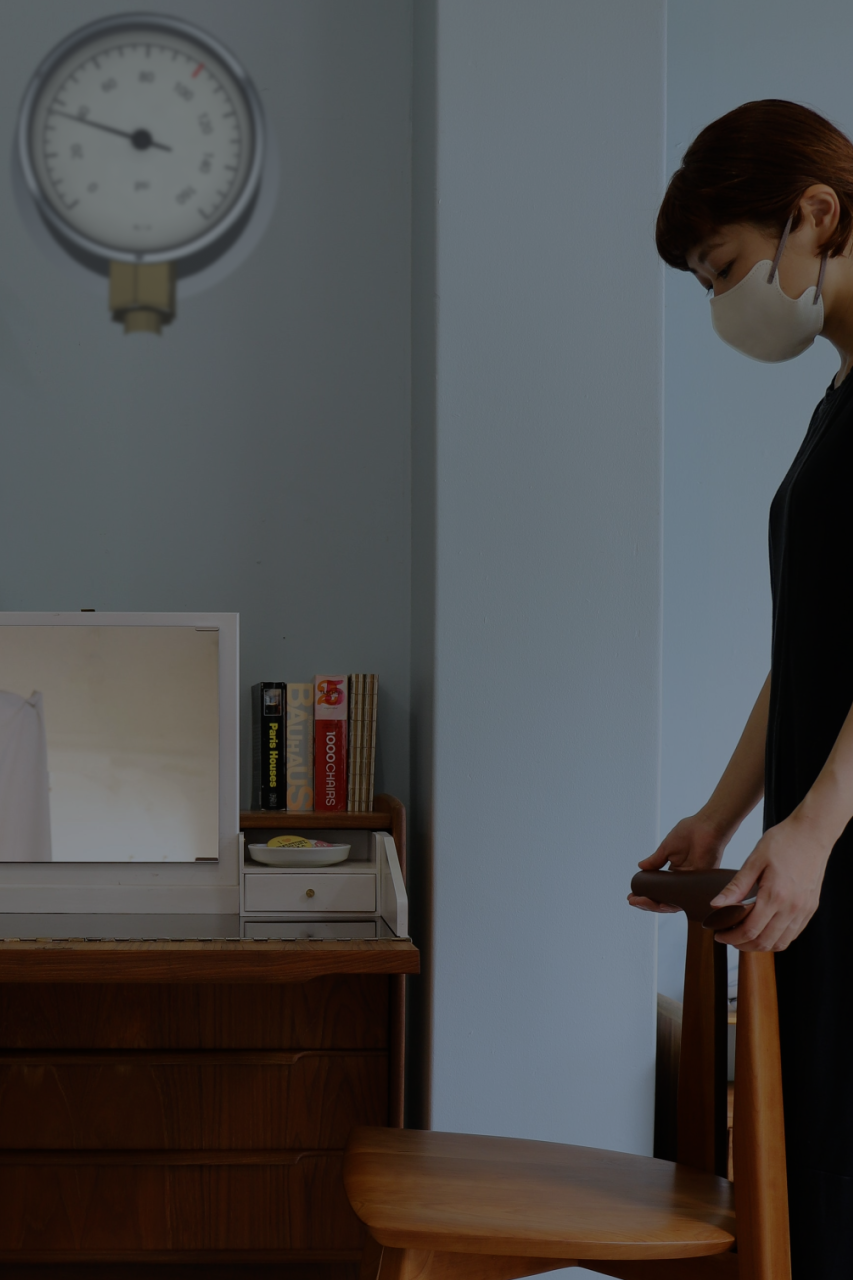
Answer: 35
